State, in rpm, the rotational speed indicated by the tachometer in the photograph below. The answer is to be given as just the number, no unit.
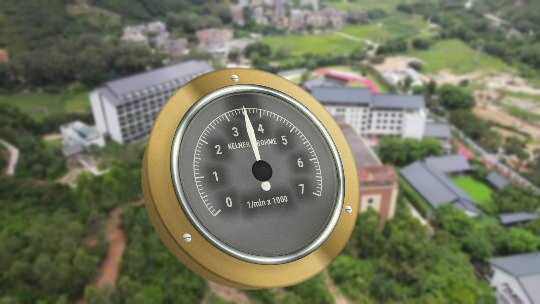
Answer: 3500
